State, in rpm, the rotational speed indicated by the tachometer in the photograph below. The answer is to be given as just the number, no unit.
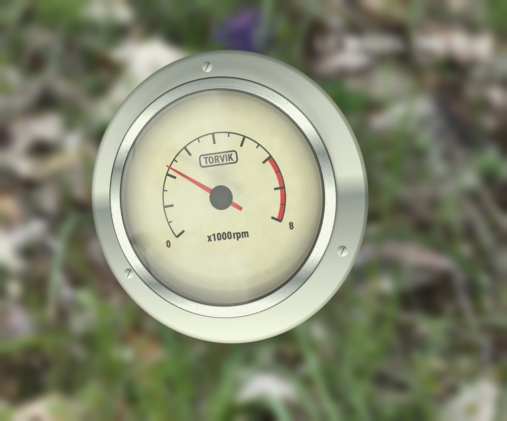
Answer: 2250
